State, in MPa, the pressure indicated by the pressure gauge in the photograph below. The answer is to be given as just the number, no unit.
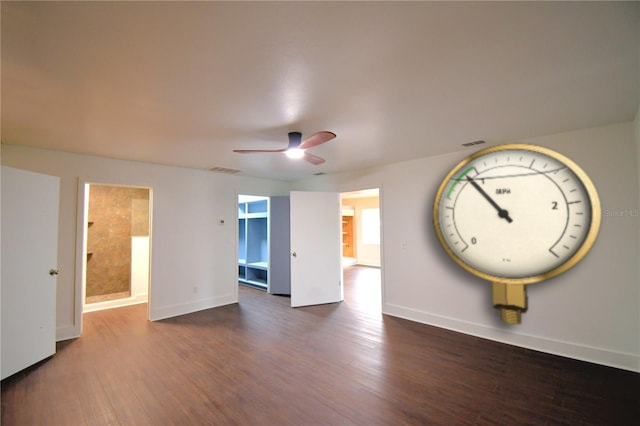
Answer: 0.9
